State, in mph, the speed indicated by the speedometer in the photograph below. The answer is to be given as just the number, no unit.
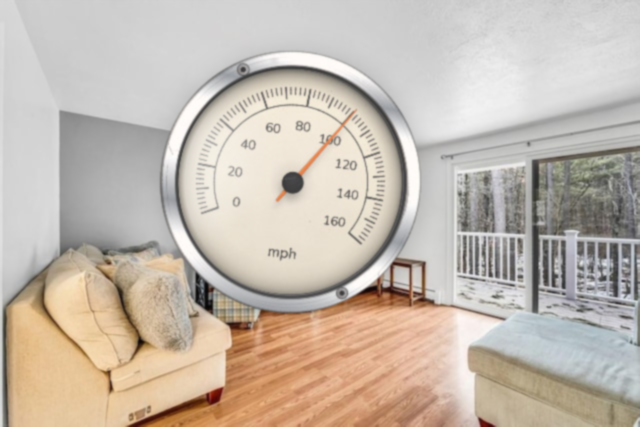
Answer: 100
